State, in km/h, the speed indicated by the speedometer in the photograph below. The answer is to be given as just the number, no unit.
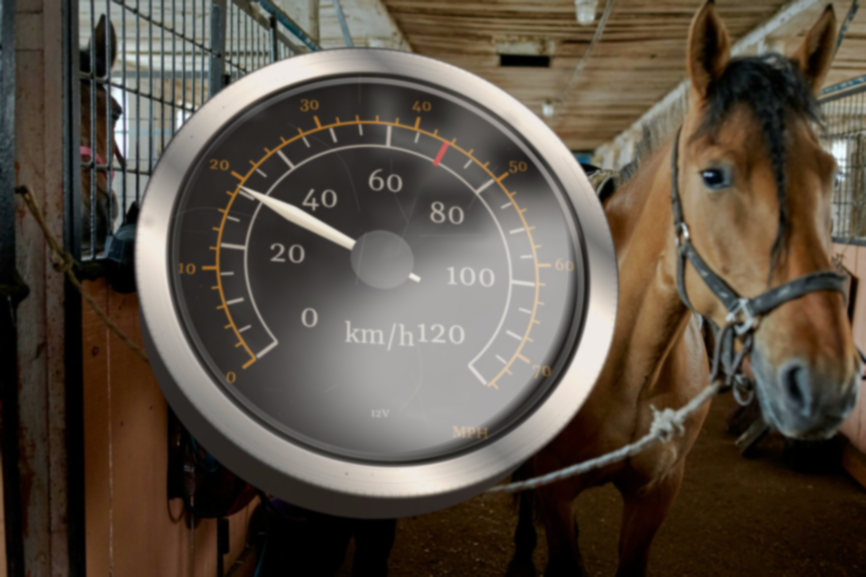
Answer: 30
